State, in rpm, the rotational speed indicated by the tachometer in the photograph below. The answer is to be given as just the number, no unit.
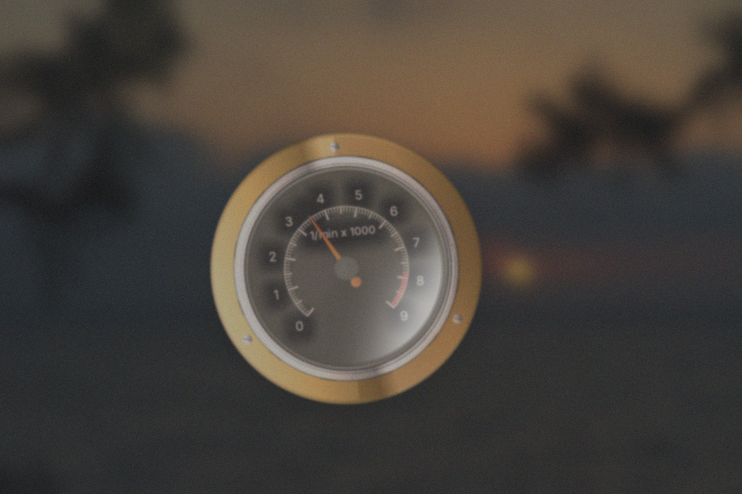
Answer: 3500
